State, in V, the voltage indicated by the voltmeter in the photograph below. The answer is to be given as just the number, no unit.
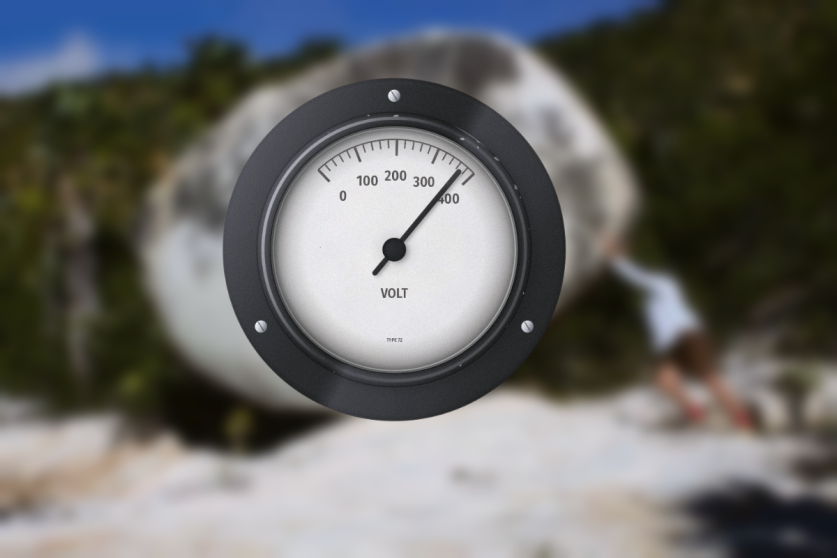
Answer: 370
